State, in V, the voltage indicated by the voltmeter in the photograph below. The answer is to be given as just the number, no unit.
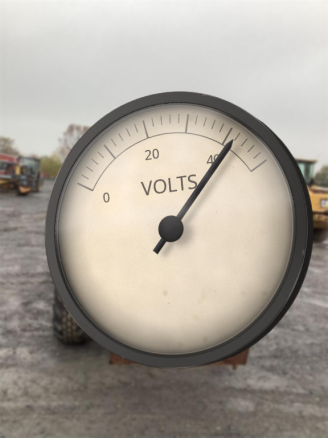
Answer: 42
